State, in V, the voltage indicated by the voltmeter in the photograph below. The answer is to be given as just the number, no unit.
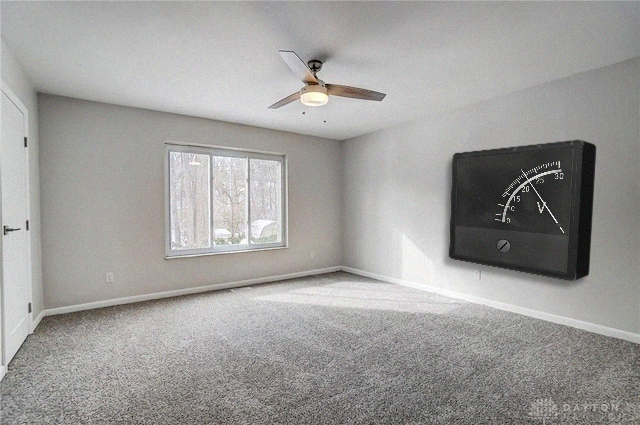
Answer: 22.5
